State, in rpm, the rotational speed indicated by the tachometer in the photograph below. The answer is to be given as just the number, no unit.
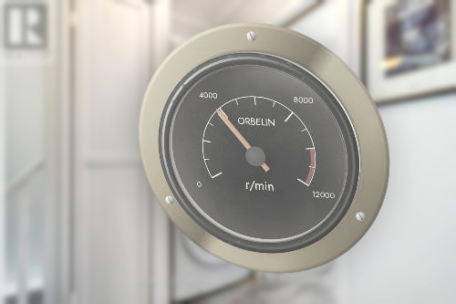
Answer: 4000
